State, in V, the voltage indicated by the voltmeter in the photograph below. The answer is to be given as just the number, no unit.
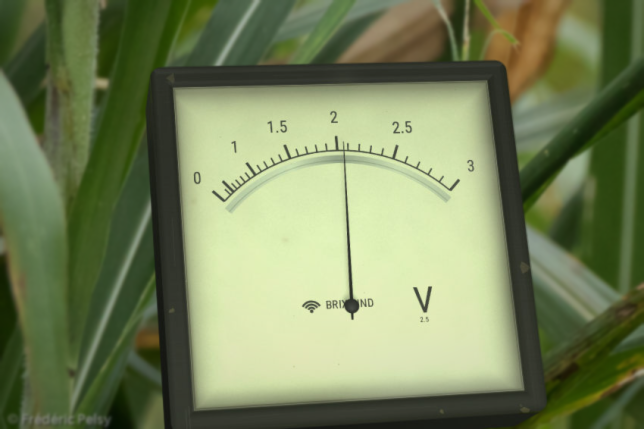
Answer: 2.05
